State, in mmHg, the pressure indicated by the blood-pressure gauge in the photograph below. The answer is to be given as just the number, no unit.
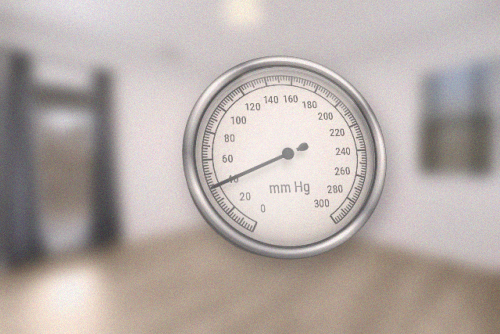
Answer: 40
